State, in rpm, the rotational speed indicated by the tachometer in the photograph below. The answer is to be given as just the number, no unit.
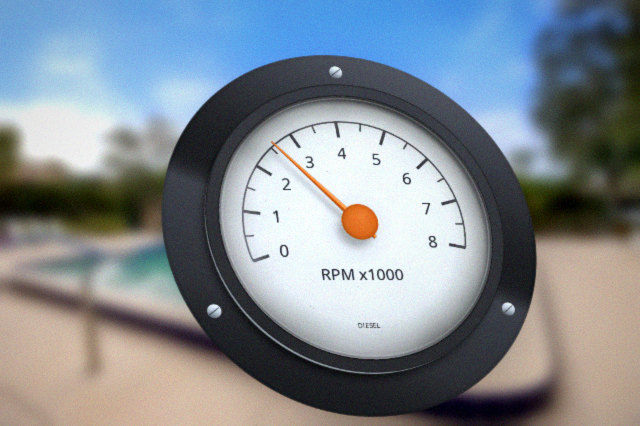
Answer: 2500
